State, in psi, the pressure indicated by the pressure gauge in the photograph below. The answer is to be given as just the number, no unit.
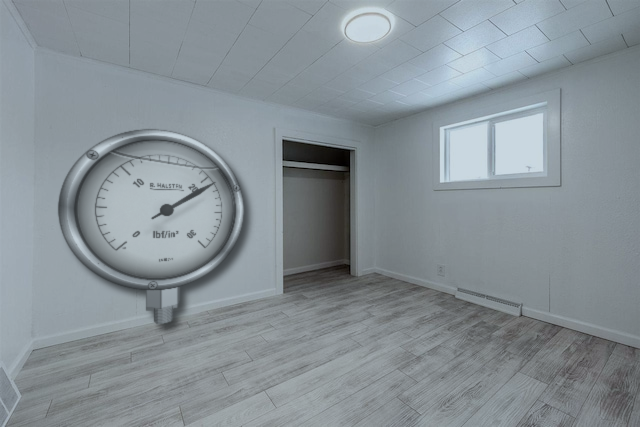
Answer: 21
